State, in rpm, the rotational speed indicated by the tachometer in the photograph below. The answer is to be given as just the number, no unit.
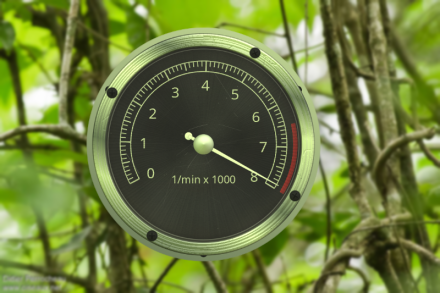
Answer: 7900
